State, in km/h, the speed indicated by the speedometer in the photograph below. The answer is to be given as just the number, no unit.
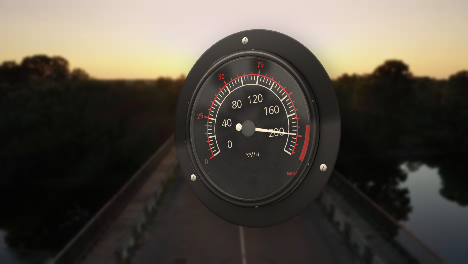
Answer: 200
